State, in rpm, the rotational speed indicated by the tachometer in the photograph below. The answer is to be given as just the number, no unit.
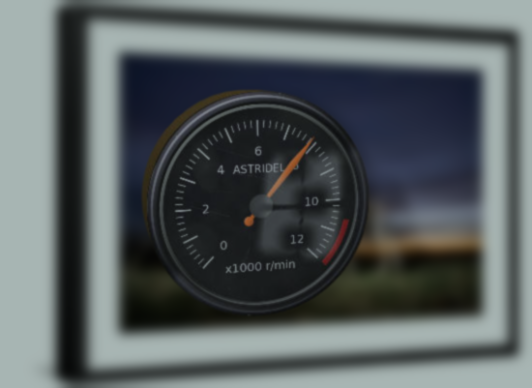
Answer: 7800
